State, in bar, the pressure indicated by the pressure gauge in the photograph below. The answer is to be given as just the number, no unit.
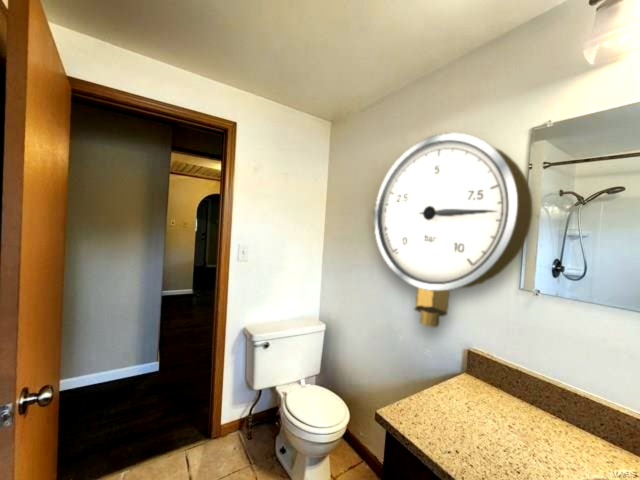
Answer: 8.25
